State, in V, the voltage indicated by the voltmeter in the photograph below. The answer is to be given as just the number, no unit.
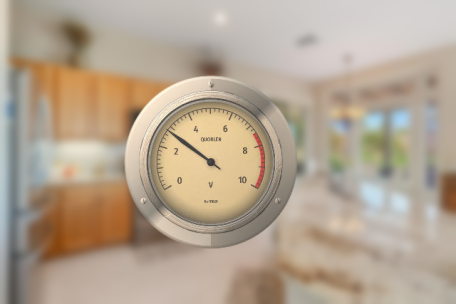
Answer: 2.8
